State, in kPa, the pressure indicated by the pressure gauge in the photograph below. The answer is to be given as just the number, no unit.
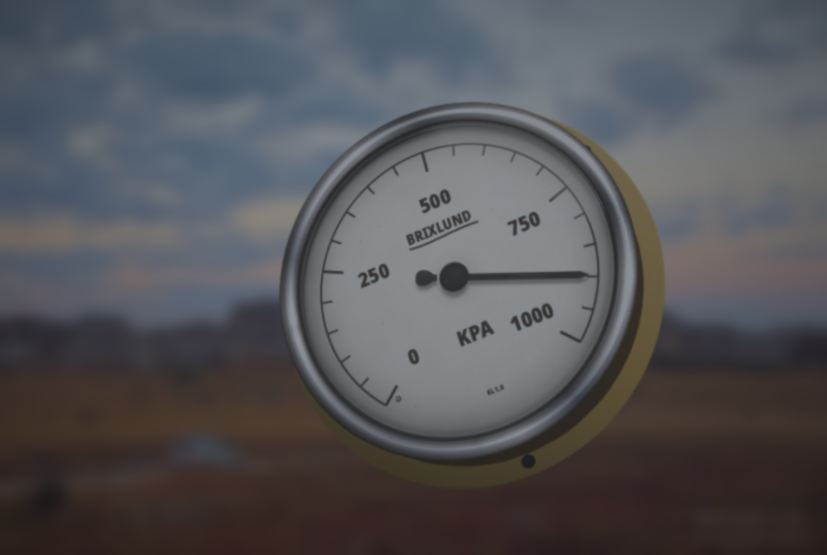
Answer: 900
